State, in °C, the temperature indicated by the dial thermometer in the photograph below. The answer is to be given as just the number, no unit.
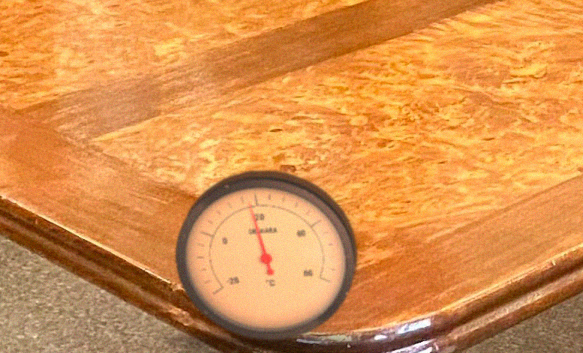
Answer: 18
